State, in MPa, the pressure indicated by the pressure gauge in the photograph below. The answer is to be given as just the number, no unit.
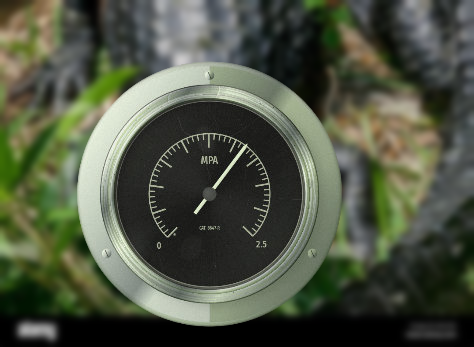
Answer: 1.6
